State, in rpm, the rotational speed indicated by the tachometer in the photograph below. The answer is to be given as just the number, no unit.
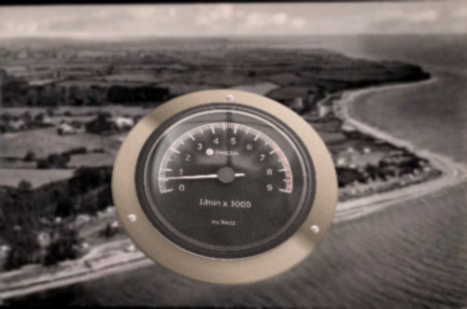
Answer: 500
